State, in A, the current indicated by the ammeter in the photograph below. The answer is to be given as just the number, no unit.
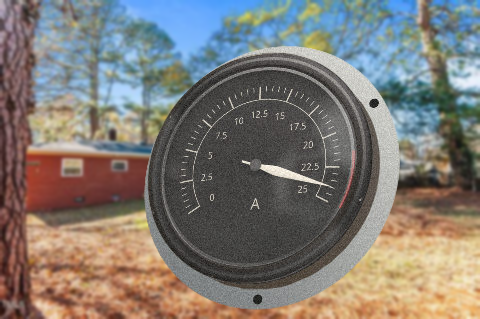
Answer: 24
